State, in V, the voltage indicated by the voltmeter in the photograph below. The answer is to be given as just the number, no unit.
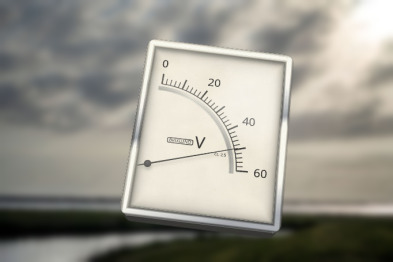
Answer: 50
